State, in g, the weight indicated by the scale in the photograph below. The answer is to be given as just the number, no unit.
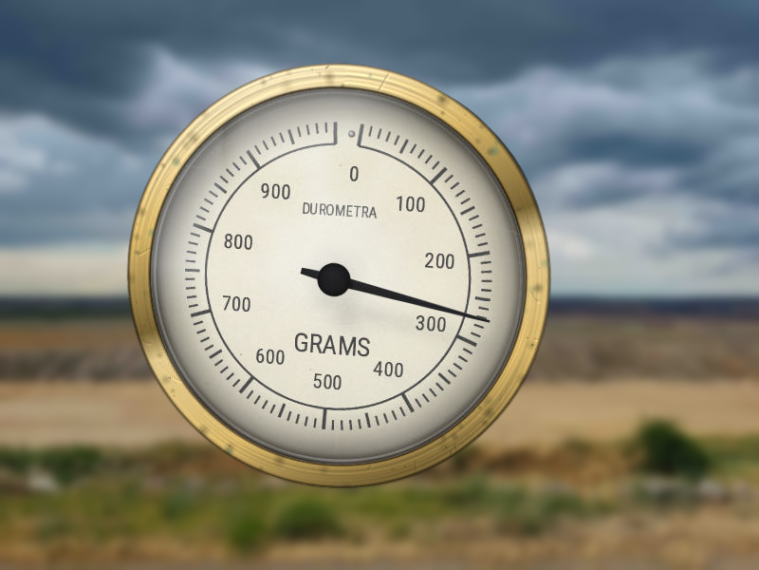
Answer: 270
